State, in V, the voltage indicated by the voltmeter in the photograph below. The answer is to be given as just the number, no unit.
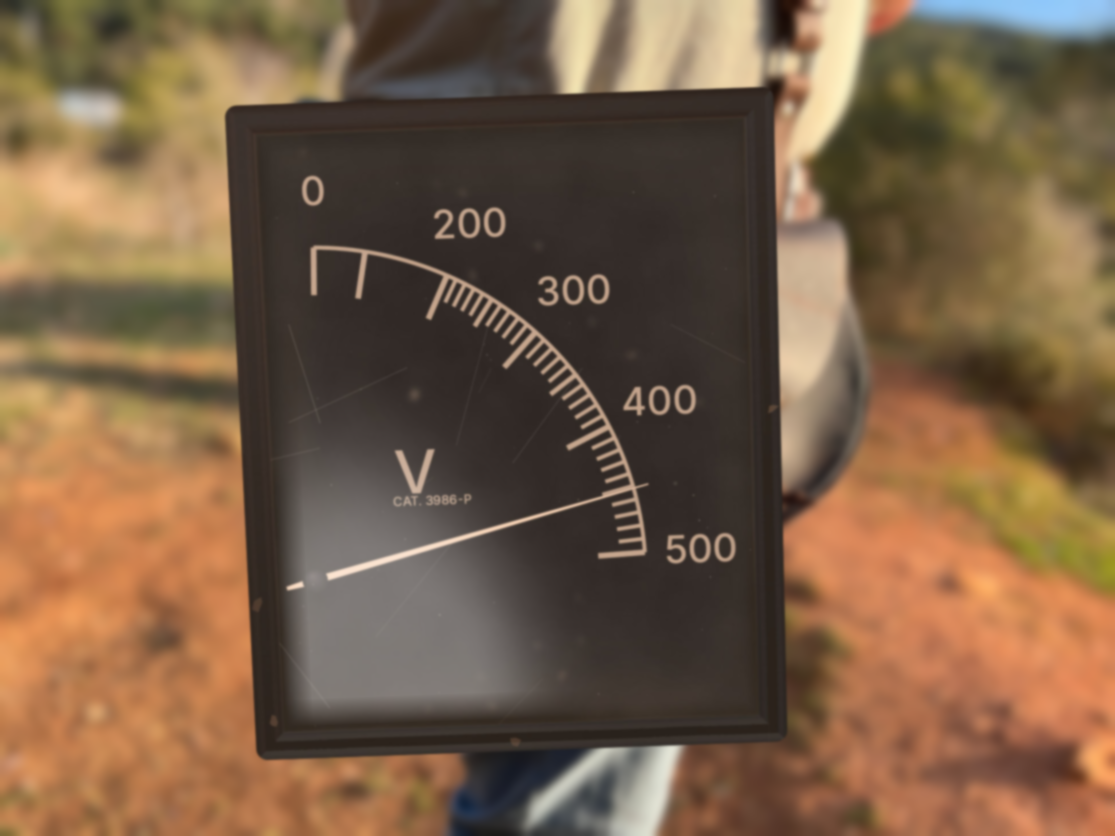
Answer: 450
